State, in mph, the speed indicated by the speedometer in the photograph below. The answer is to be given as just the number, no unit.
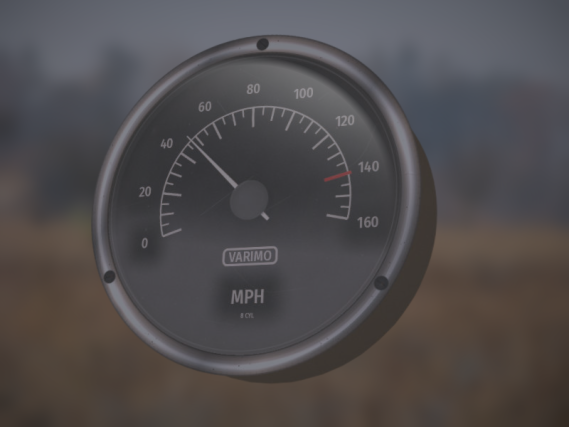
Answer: 47.5
